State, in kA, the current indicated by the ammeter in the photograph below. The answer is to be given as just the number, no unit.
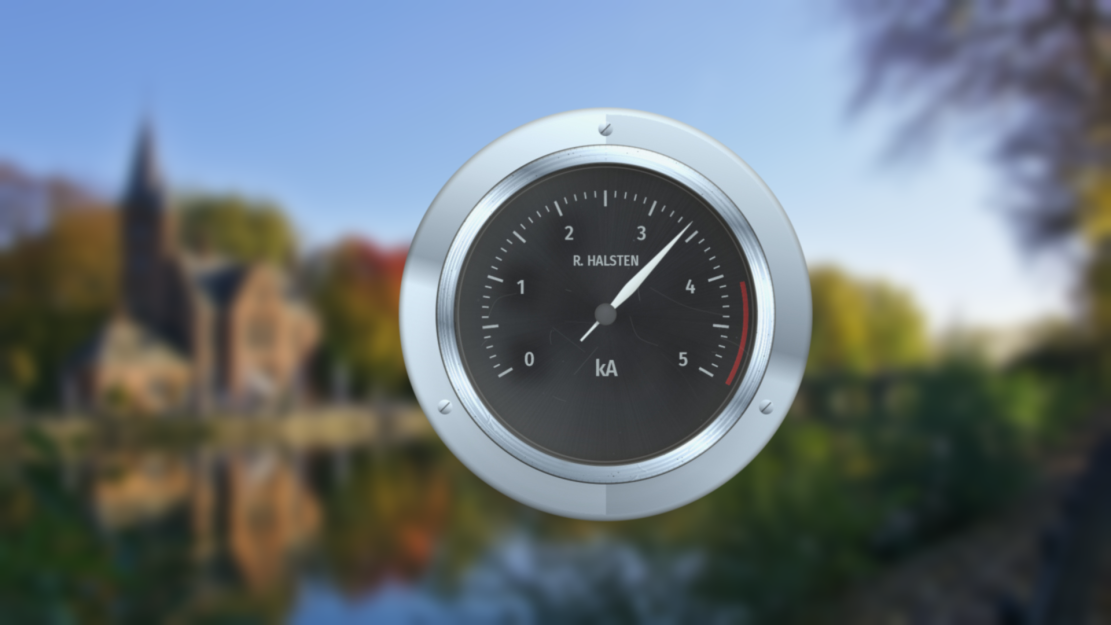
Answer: 3.4
